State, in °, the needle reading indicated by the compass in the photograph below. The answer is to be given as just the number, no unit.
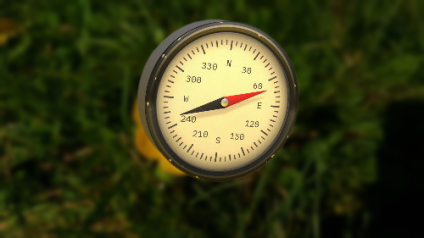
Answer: 70
